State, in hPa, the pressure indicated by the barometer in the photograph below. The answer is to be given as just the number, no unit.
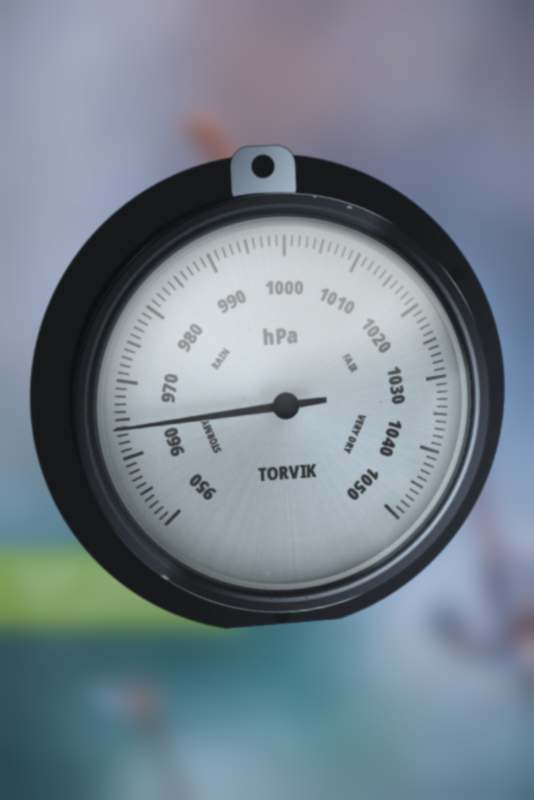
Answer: 964
